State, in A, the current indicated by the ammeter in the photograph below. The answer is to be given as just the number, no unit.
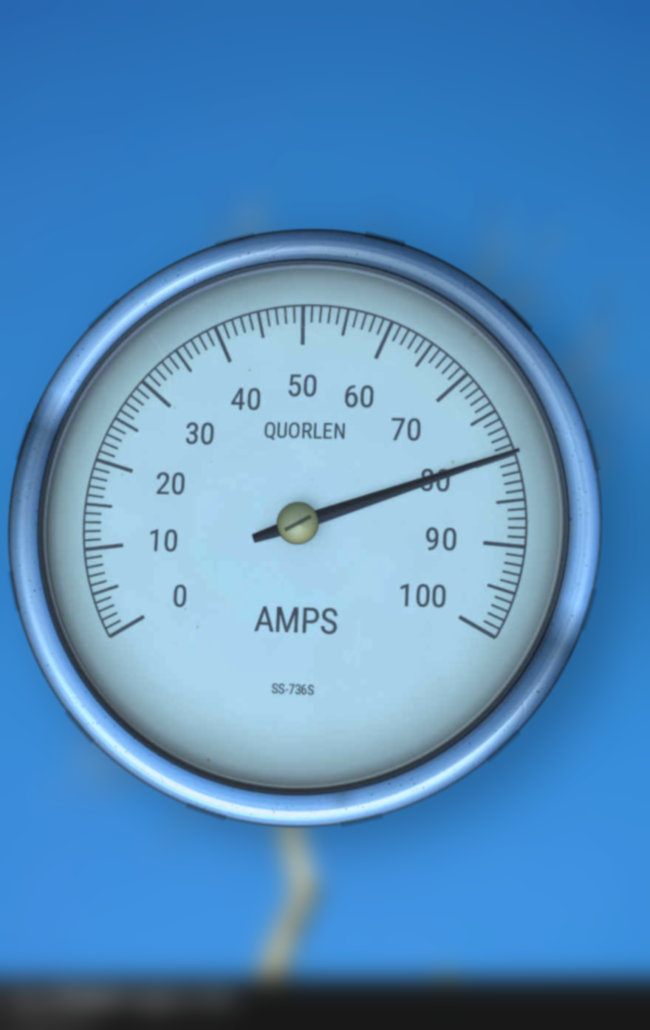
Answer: 80
